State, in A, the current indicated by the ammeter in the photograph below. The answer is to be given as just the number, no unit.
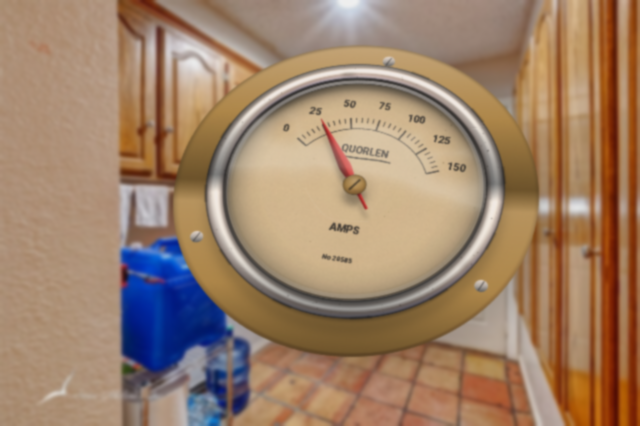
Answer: 25
